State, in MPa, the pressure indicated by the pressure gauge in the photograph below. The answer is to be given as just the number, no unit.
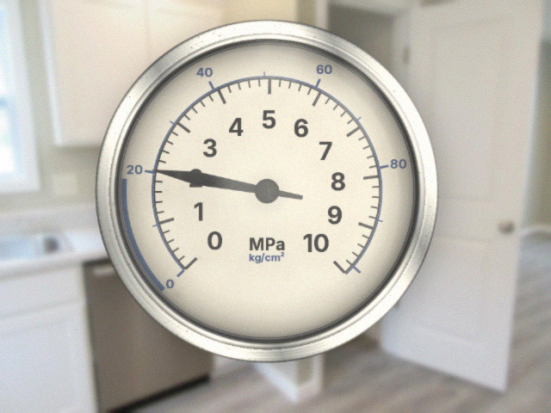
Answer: 2
